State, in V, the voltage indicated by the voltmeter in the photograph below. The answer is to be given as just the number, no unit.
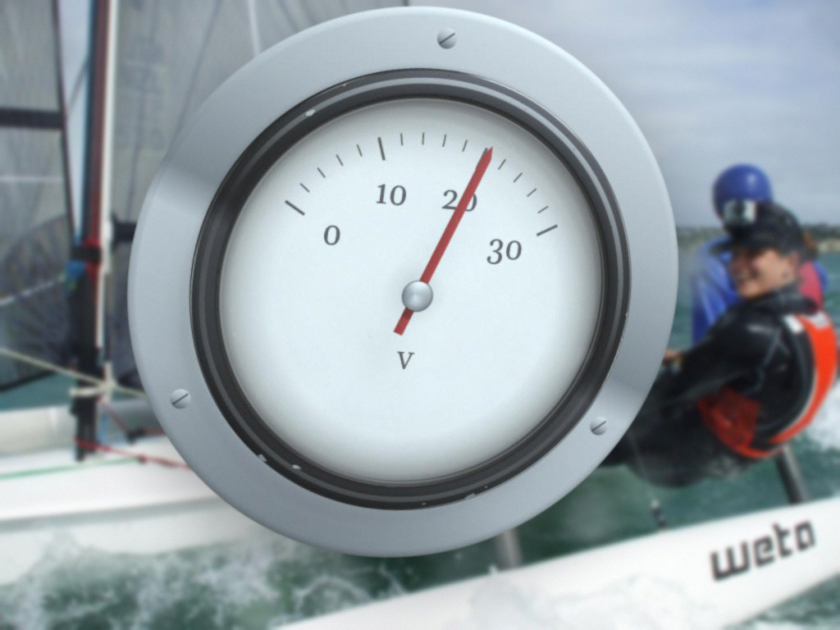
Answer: 20
